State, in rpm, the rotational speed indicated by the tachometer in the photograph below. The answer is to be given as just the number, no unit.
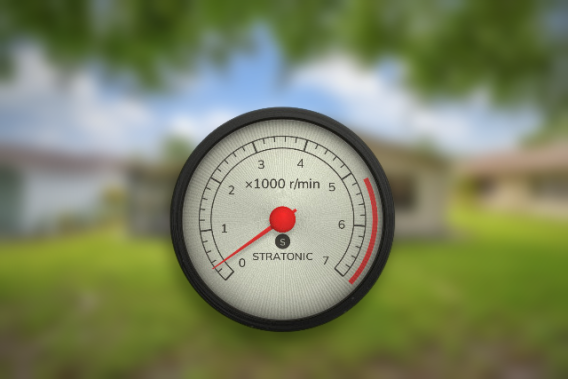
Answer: 300
